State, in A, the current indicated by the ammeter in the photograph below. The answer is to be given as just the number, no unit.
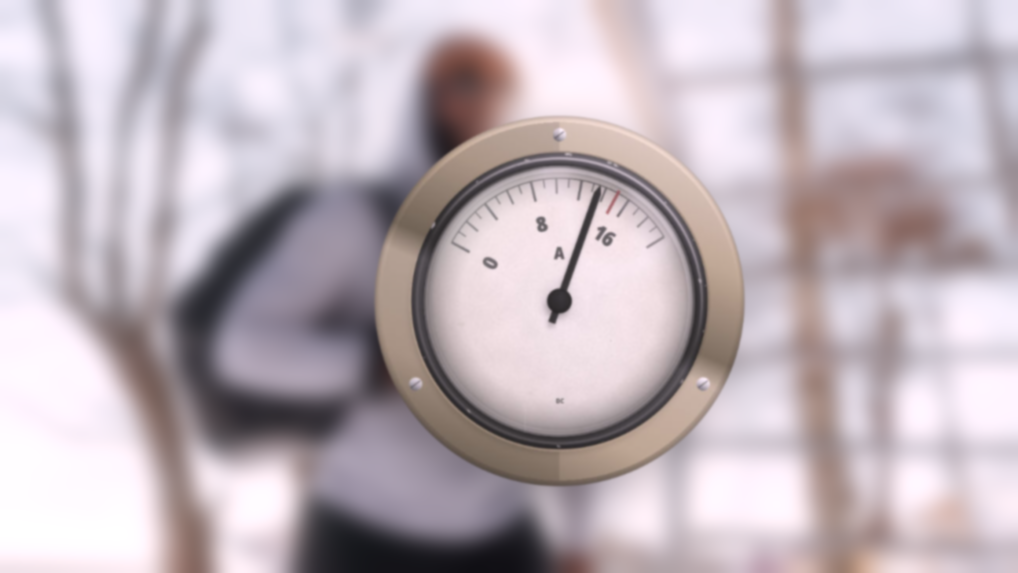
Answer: 13.5
